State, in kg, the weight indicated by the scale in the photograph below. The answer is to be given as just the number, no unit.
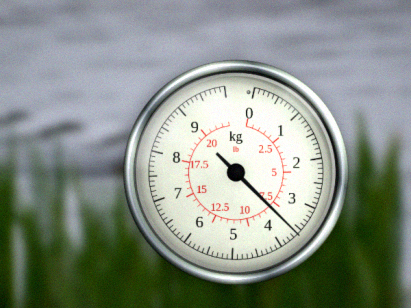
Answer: 3.6
